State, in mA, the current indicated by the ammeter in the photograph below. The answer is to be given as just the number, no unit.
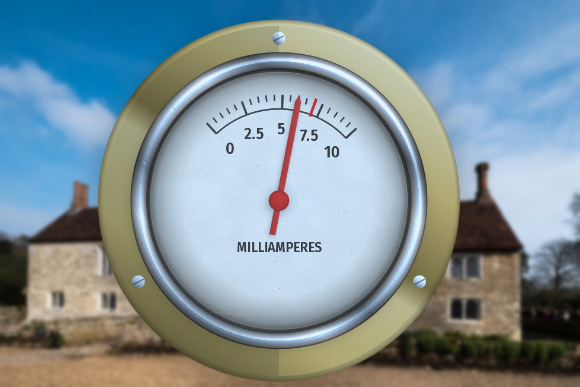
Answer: 6
